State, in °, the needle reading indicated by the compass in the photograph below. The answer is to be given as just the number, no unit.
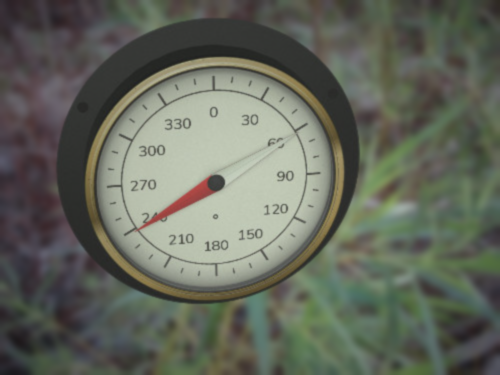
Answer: 240
